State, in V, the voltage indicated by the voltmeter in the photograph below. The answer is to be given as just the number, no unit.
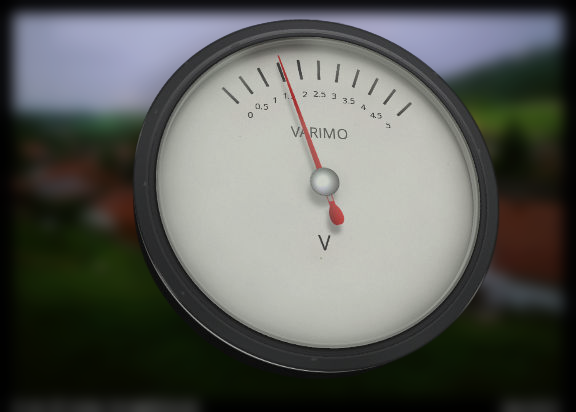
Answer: 1.5
